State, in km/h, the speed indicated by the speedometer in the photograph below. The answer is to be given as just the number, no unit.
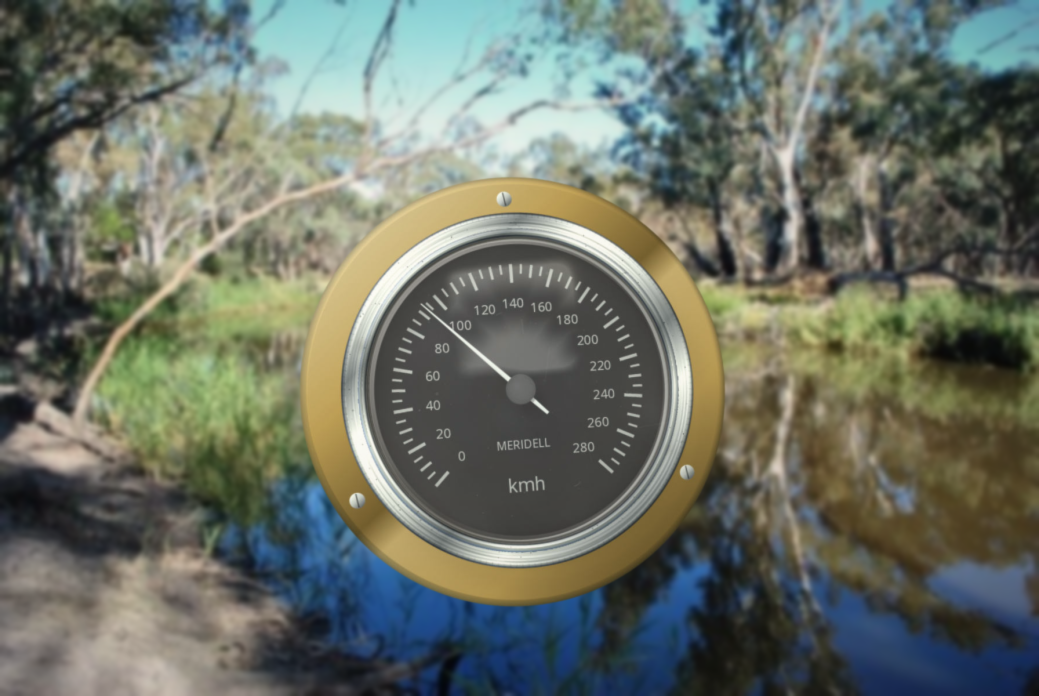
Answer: 92.5
